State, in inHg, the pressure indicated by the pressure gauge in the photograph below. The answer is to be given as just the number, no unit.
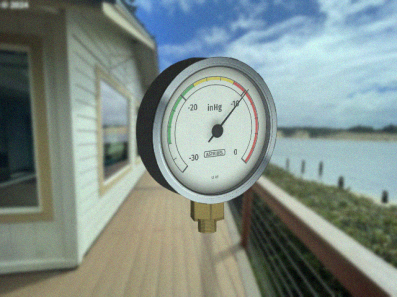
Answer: -10
